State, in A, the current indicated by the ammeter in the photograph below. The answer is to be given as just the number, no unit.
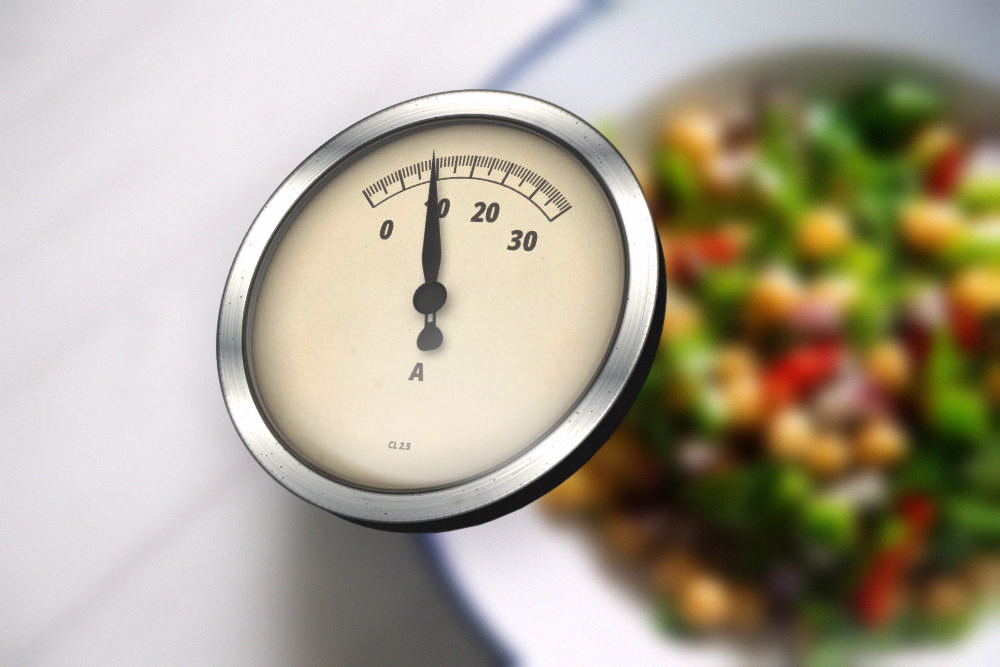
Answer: 10
